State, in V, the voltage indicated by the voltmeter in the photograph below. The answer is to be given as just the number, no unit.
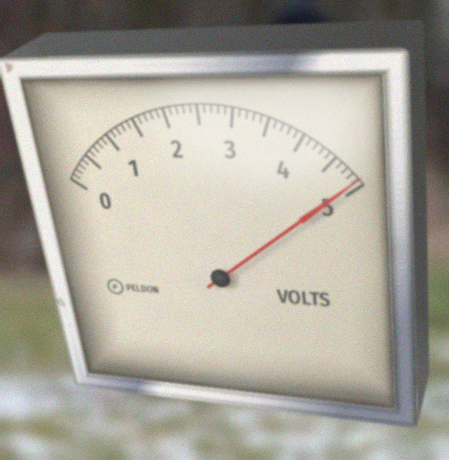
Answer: 4.9
